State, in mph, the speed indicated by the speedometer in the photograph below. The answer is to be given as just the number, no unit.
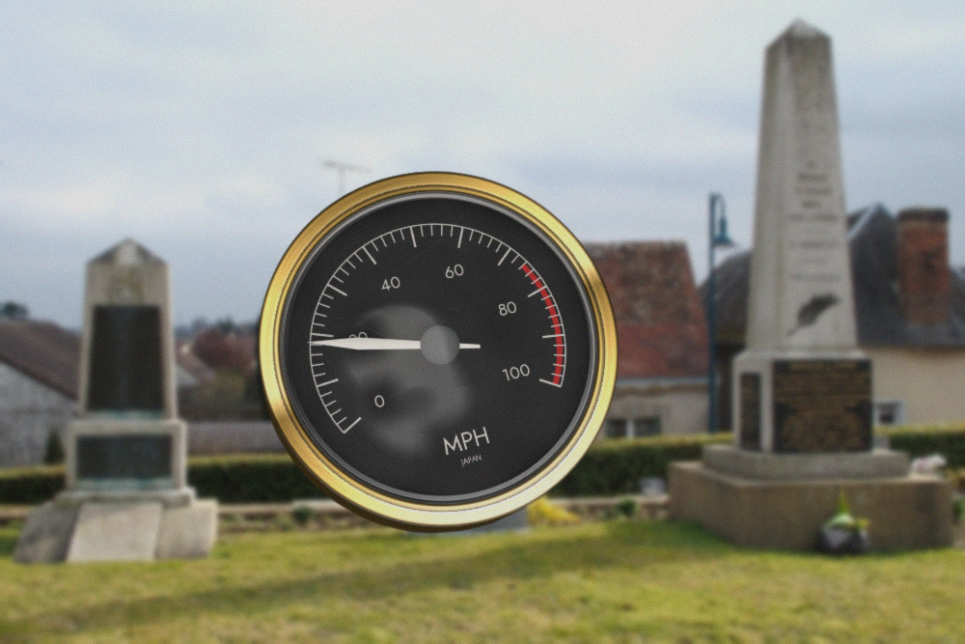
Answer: 18
